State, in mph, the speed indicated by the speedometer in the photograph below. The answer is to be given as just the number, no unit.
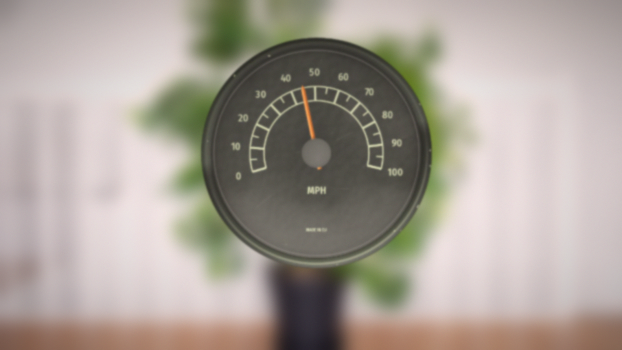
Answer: 45
